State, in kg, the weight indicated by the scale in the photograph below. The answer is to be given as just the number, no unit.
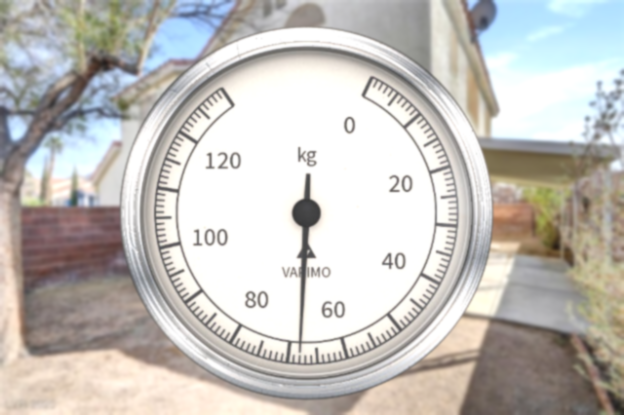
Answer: 68
